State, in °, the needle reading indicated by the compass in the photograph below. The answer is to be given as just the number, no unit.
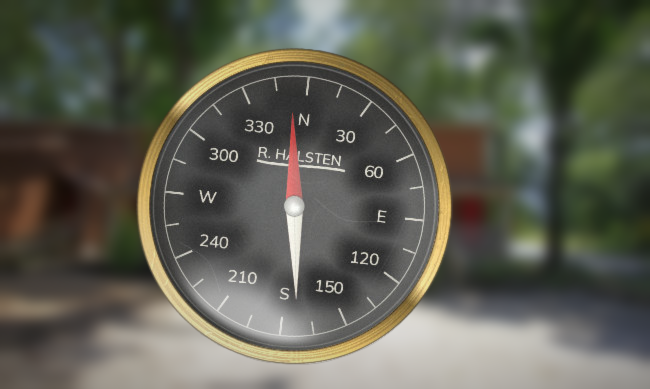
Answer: 352.5
